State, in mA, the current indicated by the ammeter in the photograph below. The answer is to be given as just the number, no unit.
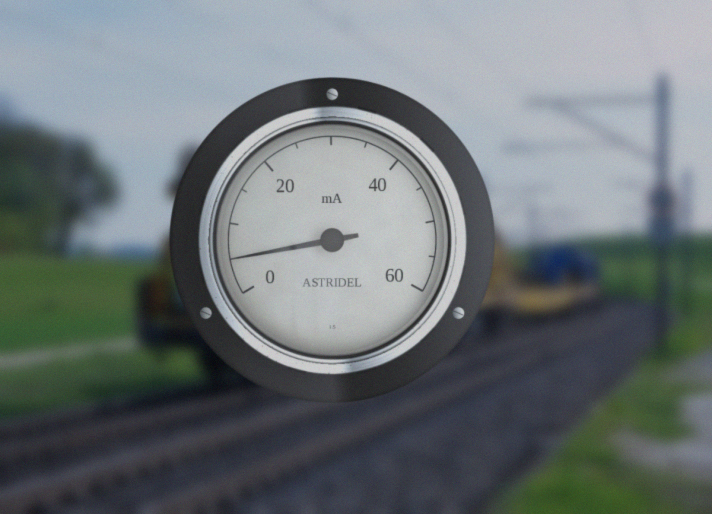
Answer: 5
